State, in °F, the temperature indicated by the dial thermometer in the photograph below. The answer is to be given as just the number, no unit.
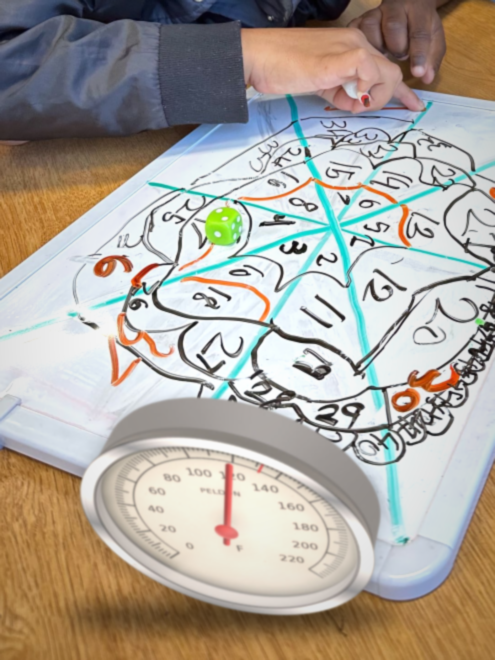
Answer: 120
